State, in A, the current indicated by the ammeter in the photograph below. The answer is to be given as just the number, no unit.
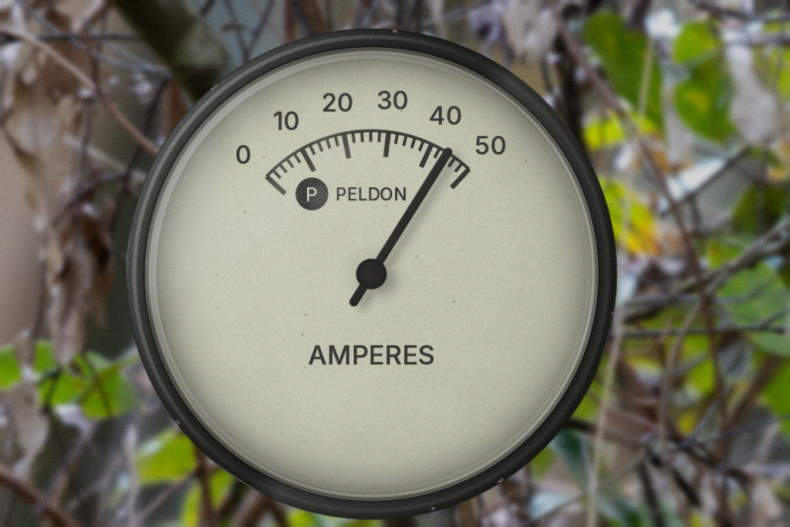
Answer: 44
